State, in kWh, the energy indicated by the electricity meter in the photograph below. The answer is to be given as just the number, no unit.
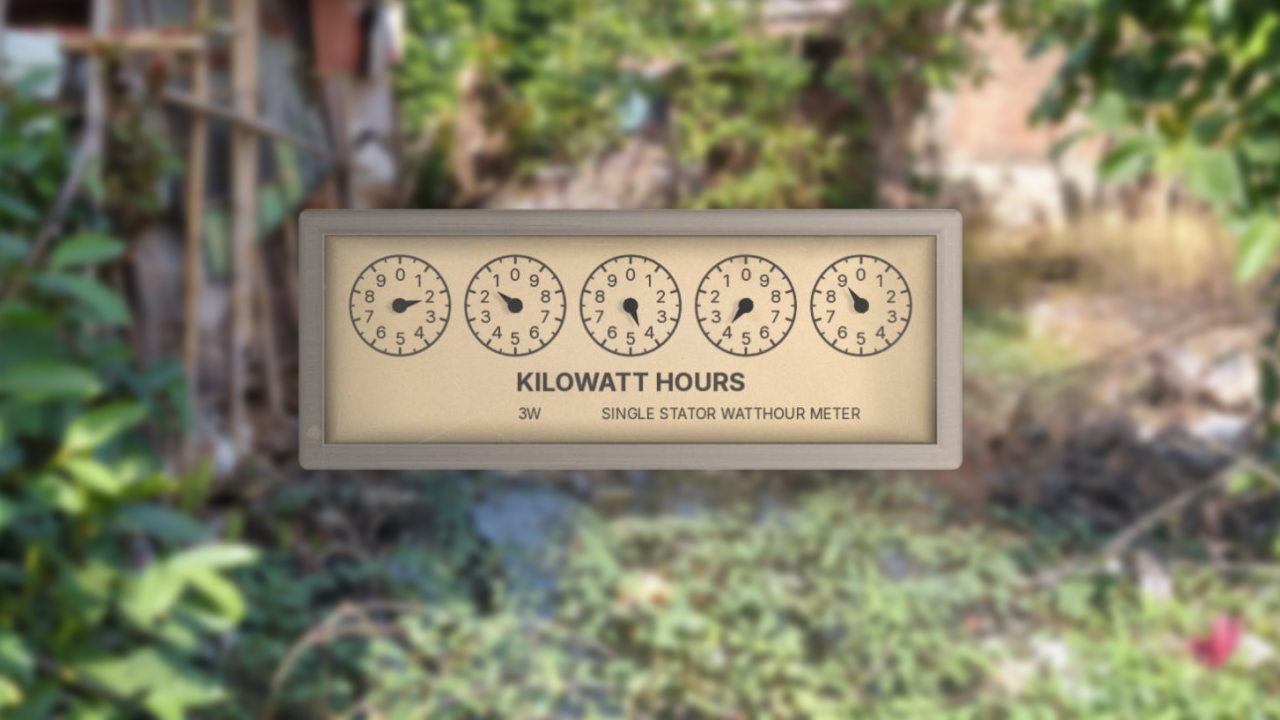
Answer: 21439
